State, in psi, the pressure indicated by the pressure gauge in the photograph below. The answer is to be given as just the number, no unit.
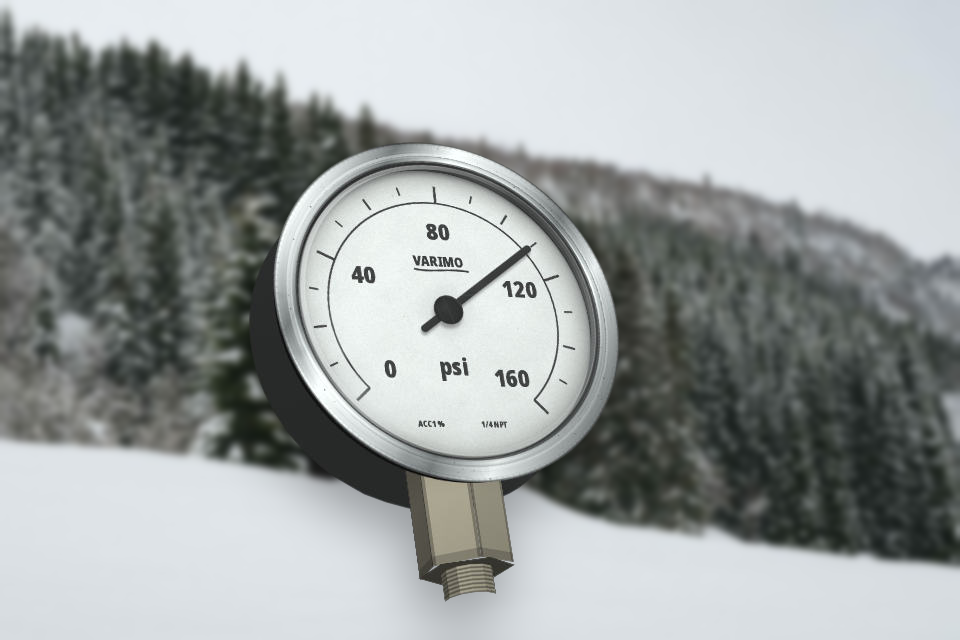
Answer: 110
